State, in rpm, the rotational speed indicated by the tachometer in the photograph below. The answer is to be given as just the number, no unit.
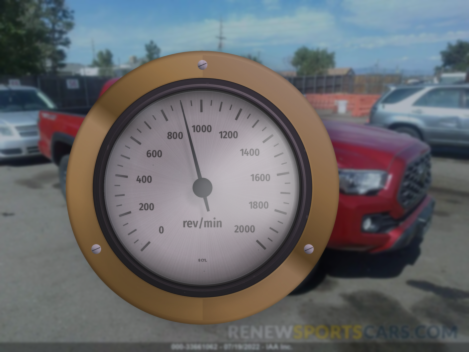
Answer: 900
